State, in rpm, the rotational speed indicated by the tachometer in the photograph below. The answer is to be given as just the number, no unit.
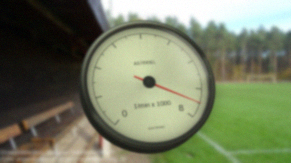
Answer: 7500
